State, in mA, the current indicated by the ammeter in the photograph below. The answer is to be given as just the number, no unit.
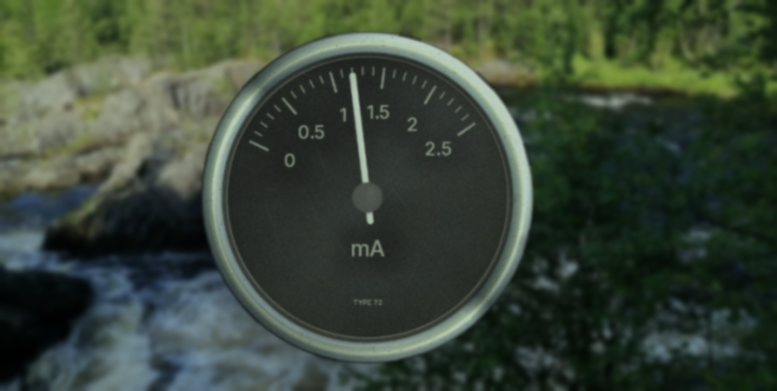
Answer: 1.2
